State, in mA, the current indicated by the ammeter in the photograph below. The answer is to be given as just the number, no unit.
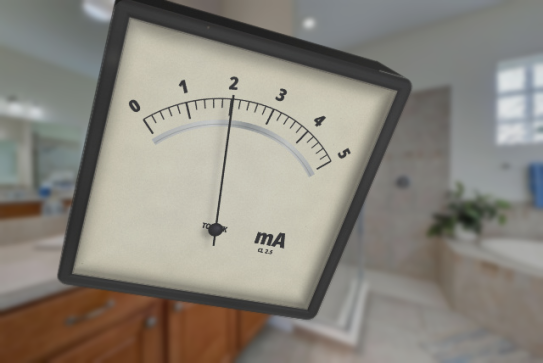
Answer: 2
